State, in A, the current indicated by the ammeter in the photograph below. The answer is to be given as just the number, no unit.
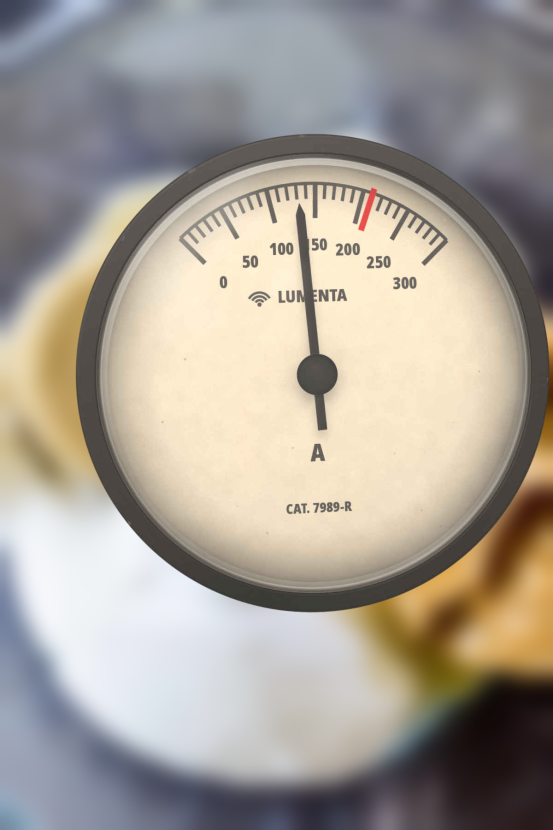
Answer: 130
